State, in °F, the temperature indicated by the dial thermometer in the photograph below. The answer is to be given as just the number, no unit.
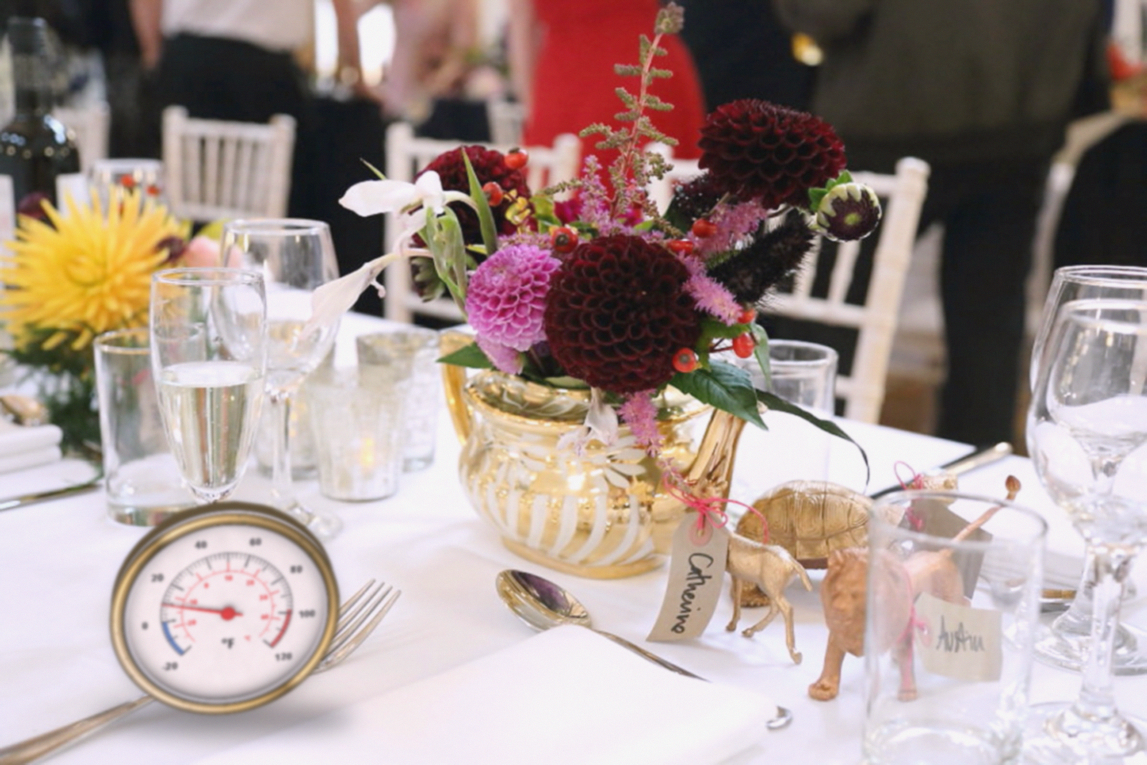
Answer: 10
